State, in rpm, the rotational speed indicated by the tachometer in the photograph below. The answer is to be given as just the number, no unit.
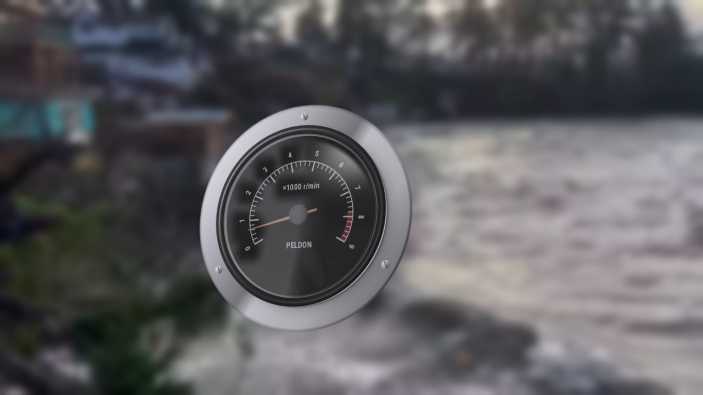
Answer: 600
